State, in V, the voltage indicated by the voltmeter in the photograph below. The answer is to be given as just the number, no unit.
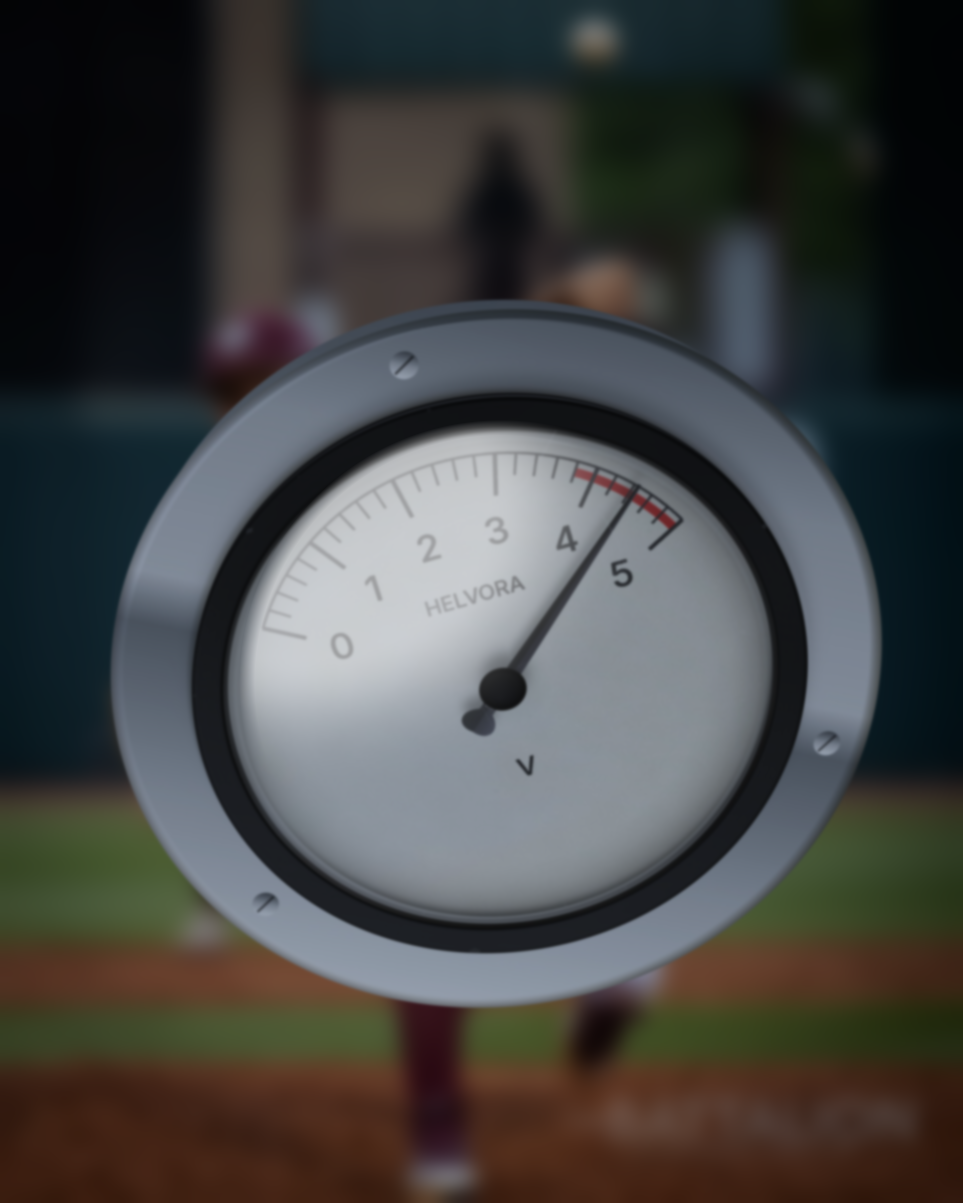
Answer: 4.4
